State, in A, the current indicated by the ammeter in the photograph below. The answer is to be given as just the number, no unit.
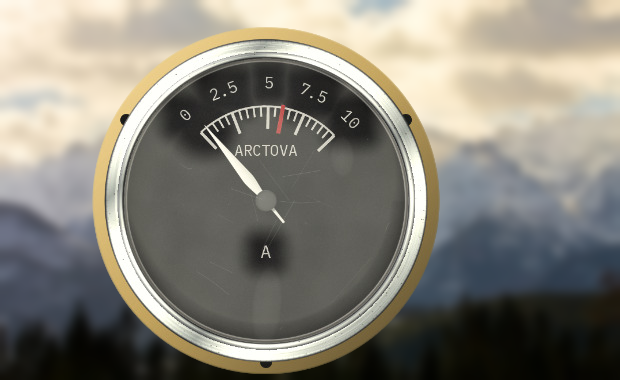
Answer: 0.5
